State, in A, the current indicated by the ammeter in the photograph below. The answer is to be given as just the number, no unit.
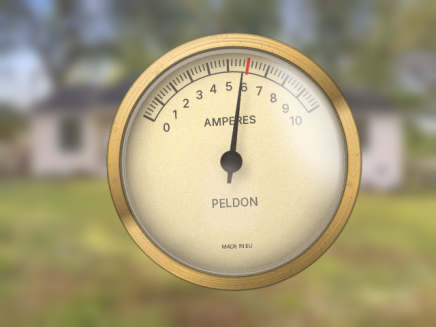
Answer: 5.8
